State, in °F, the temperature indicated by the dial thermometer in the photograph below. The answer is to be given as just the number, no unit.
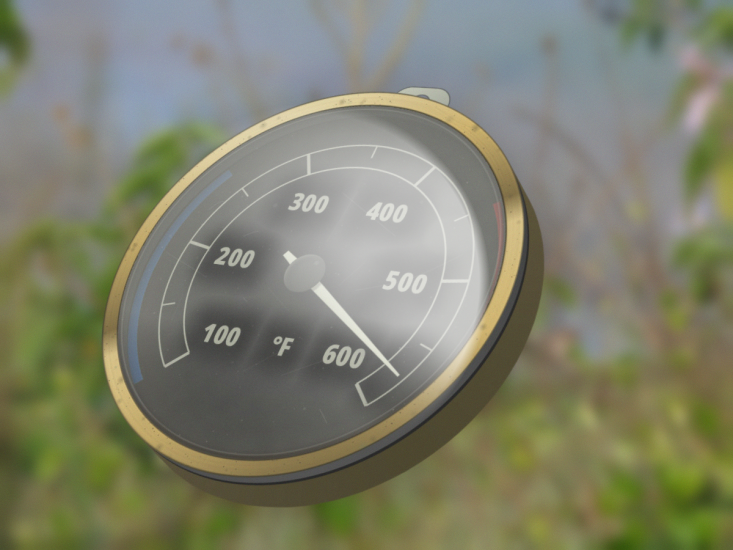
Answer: 575
